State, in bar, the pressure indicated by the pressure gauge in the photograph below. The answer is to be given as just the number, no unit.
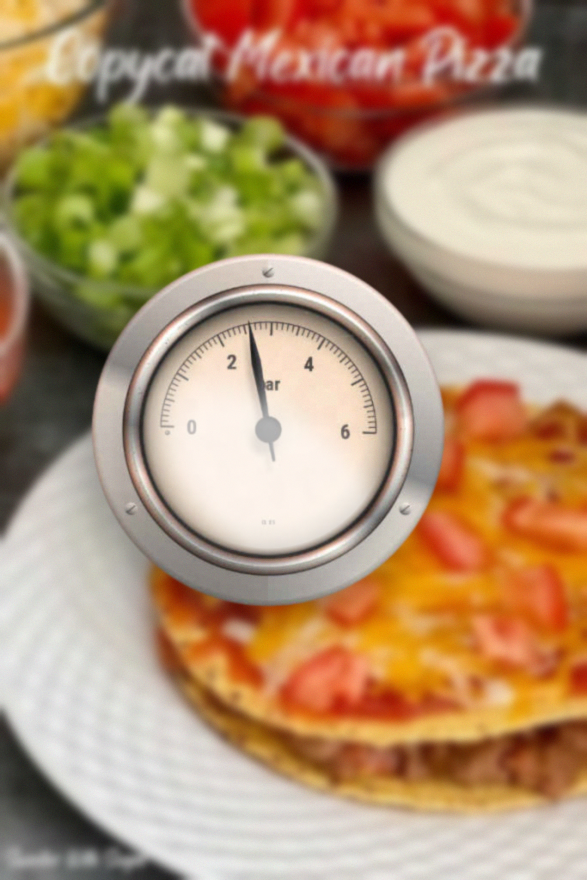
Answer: 2.6
